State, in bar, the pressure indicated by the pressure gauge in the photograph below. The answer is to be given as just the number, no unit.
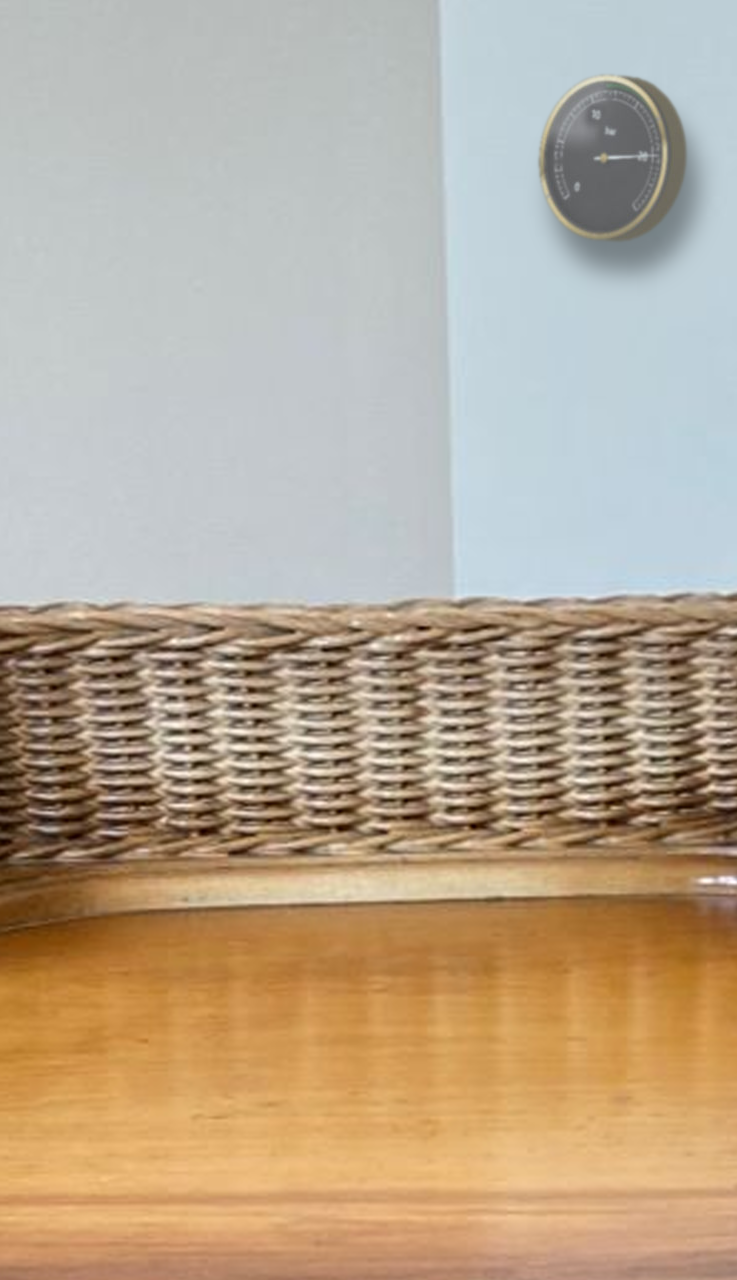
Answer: 20
